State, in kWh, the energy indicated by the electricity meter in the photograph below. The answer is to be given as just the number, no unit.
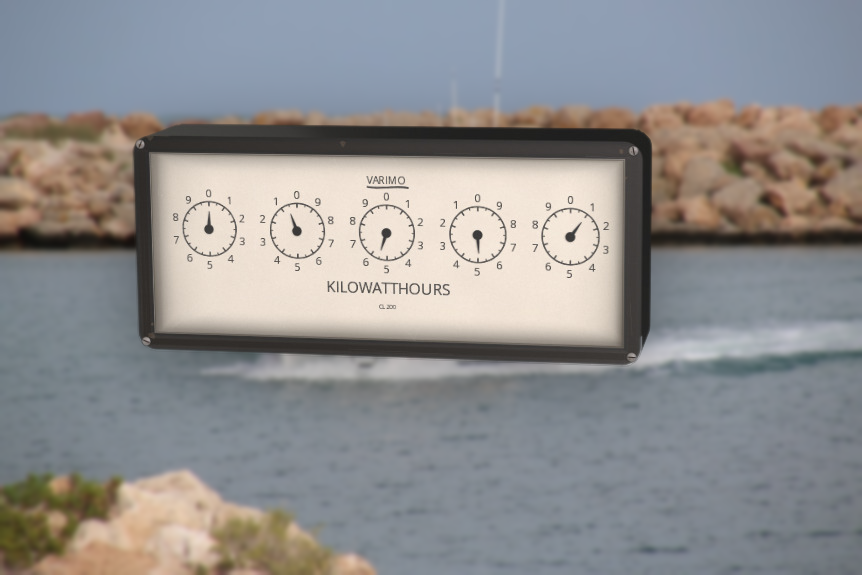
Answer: 551
